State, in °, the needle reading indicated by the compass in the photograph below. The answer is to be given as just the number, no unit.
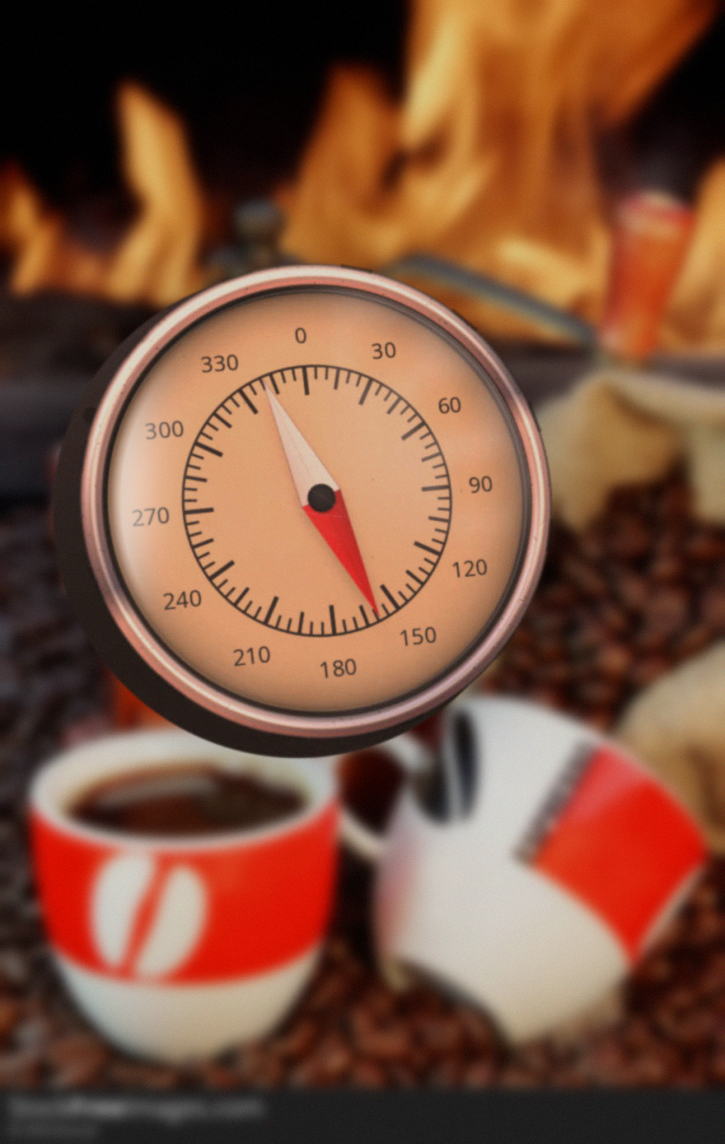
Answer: 160
